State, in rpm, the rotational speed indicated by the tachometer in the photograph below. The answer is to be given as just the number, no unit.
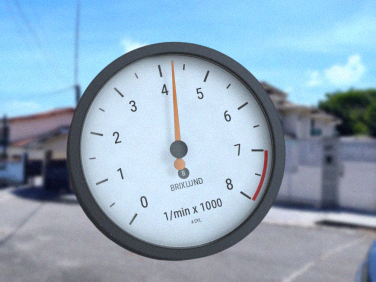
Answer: 4250
